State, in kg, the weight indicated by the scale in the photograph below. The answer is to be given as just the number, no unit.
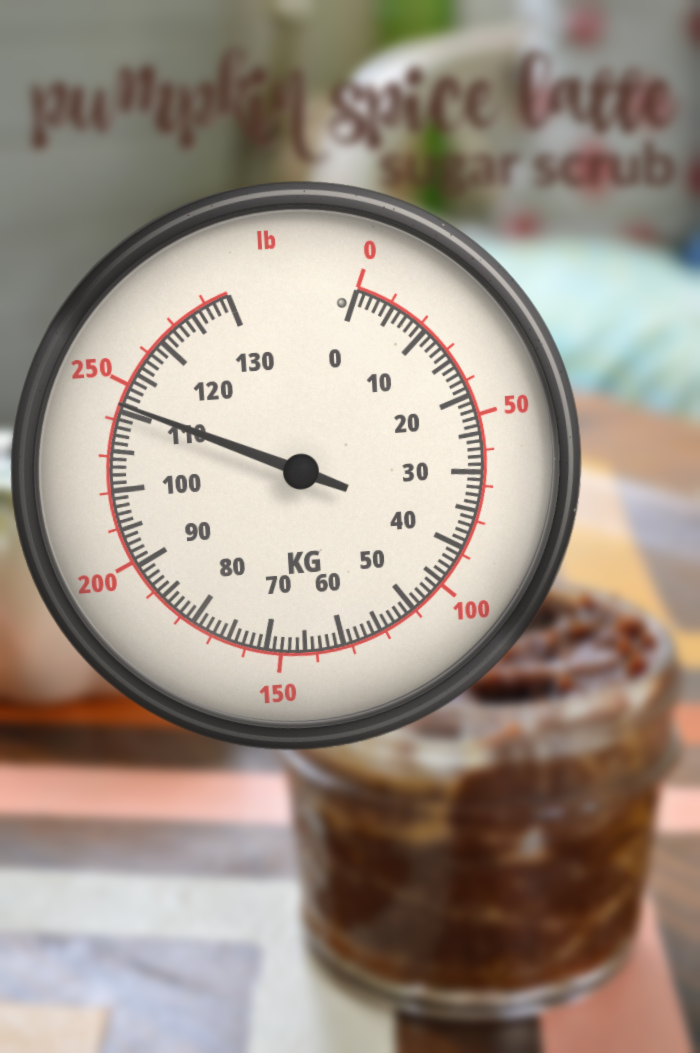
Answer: 111
